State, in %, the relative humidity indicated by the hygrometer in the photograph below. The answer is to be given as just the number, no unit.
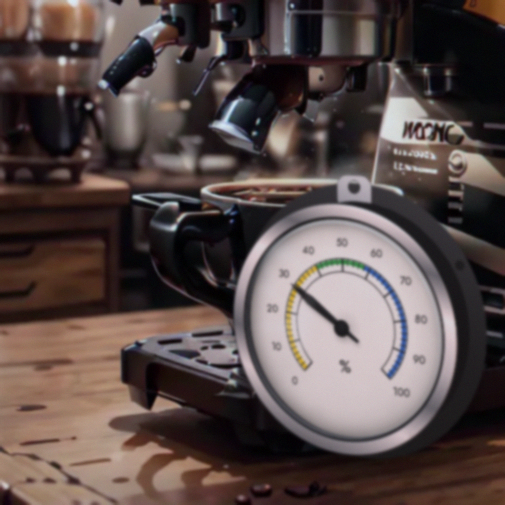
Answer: 30
